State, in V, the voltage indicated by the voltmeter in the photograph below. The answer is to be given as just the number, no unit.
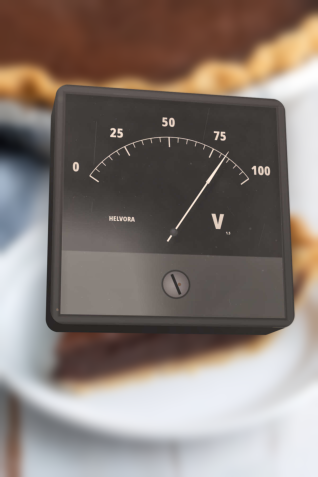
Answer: 82.5
